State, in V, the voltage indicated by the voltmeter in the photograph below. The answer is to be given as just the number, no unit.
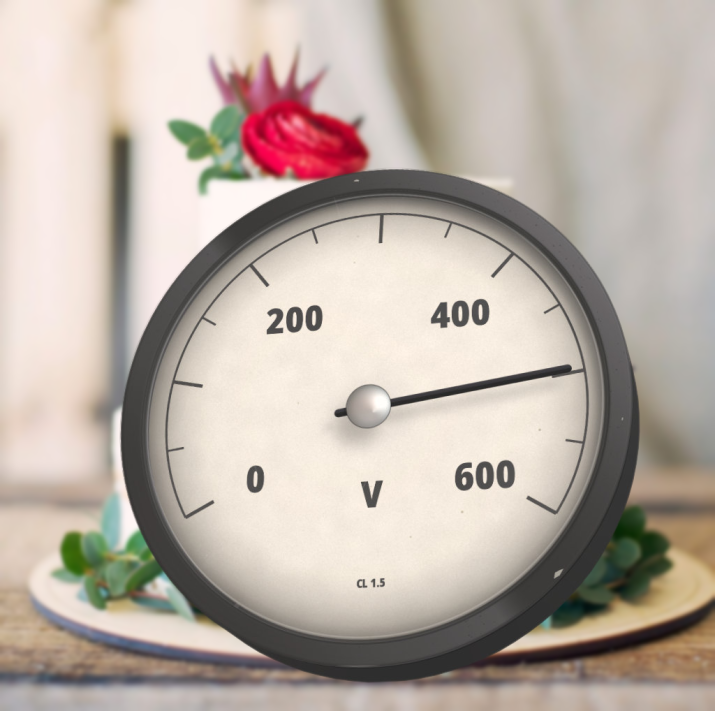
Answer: 500
